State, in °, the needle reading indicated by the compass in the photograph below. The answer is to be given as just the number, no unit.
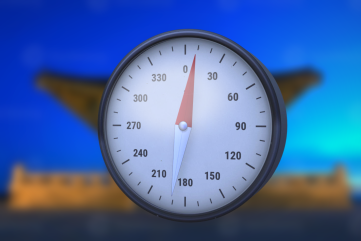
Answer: 10
